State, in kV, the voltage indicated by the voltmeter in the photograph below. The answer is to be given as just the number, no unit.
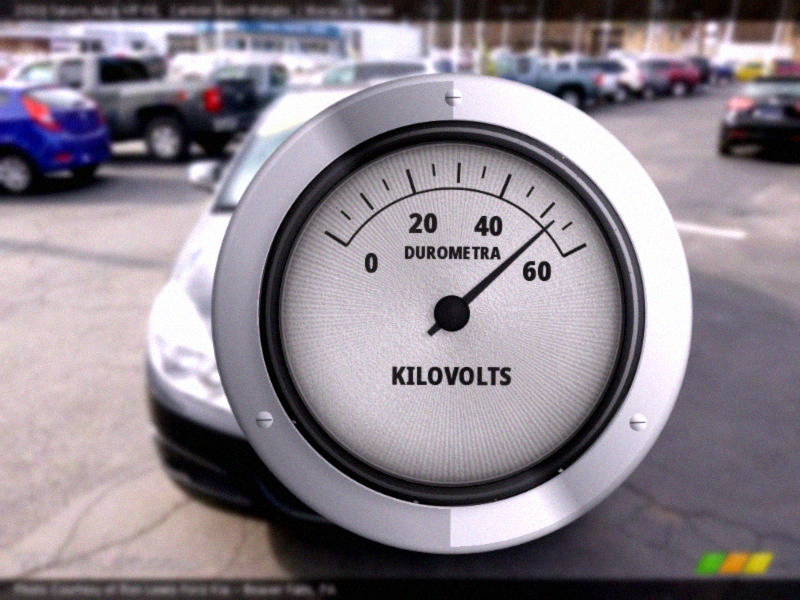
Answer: 52.5
